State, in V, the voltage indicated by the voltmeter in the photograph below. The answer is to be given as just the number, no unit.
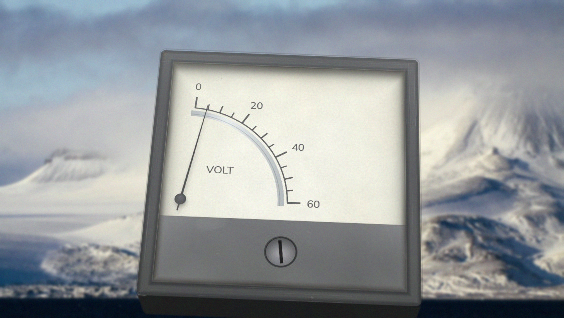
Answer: 5
